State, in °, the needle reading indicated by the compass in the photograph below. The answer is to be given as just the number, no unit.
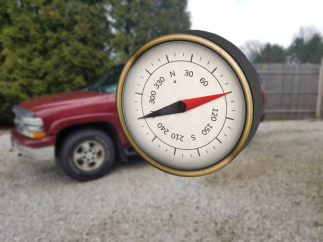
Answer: 90
